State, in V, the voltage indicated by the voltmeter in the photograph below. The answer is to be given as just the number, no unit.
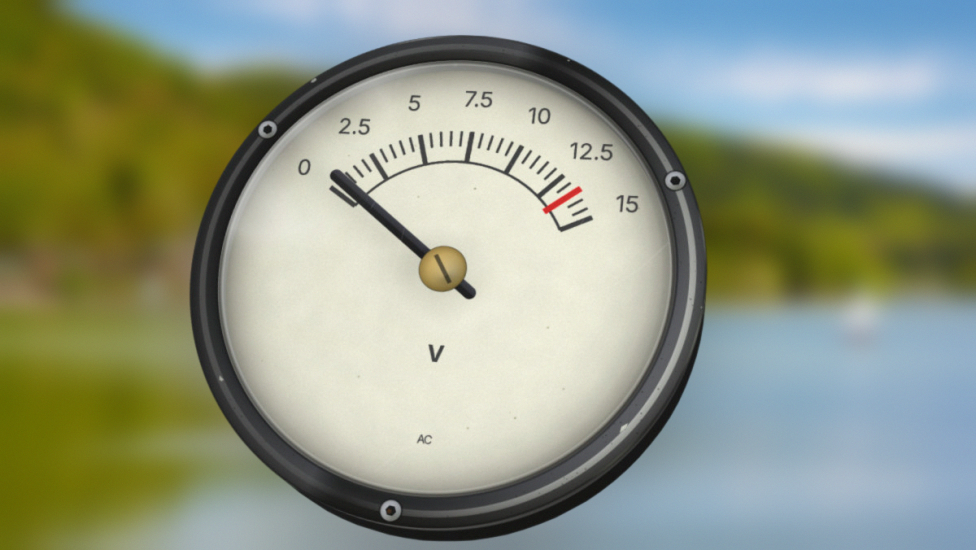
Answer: 0.5
